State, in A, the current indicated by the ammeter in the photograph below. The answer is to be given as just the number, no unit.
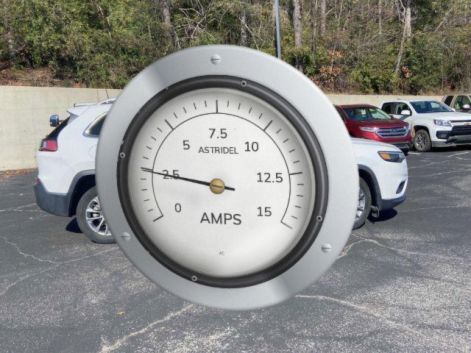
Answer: 2.5
